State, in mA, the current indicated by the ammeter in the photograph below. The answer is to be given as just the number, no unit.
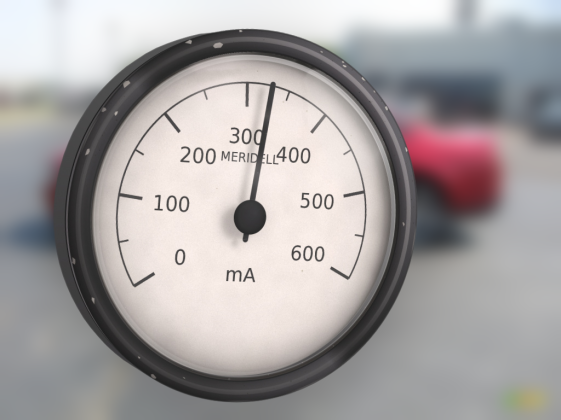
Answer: 325
